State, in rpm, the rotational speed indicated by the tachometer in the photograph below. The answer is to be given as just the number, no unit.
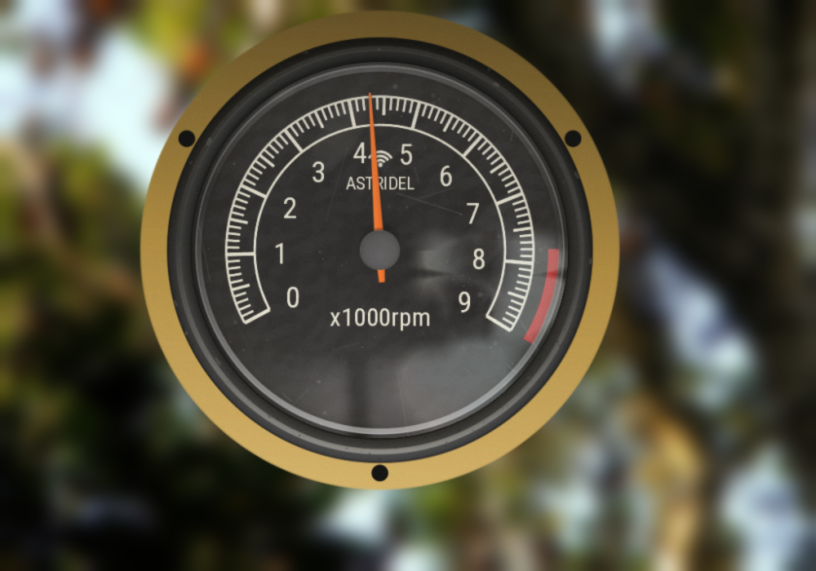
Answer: 4300
